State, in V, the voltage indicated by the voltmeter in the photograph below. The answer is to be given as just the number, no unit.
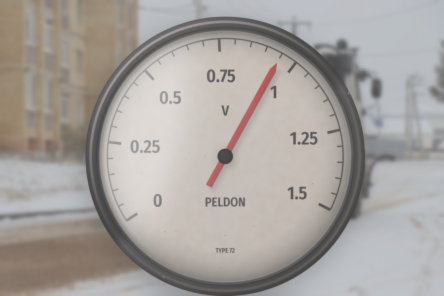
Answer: 0.95
